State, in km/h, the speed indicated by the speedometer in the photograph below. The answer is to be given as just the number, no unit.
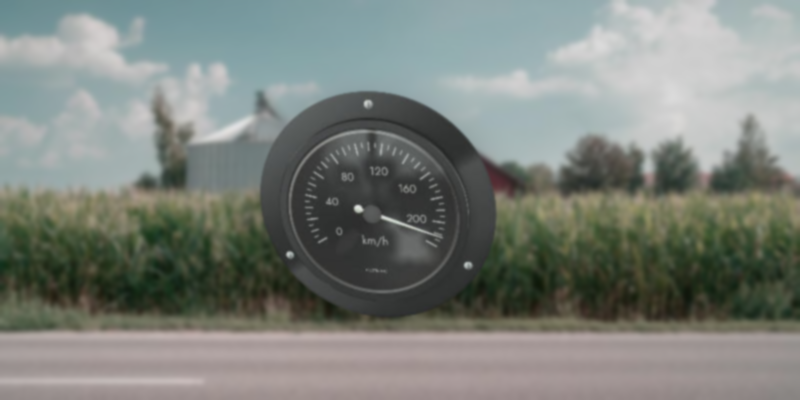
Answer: 210
